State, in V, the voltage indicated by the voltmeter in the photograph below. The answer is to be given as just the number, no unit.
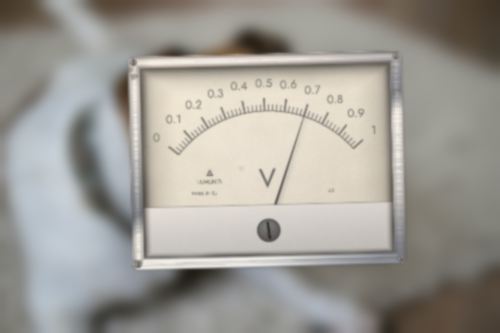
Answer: 0.7
